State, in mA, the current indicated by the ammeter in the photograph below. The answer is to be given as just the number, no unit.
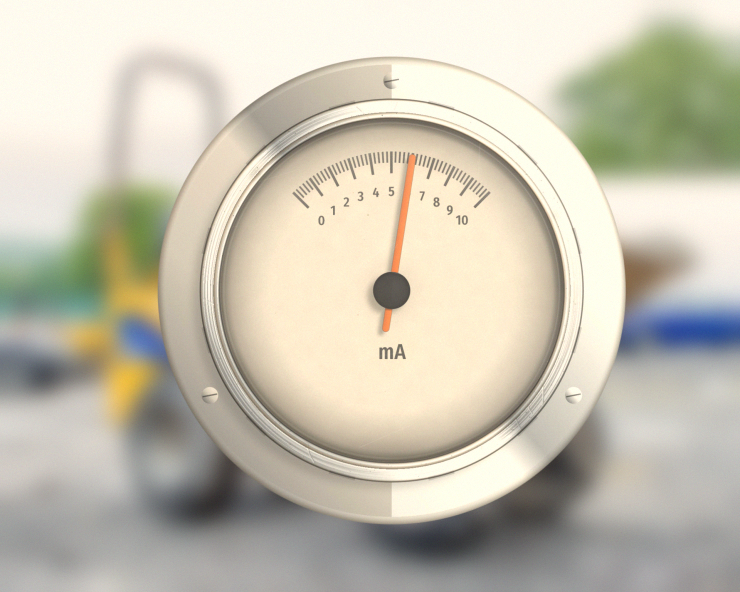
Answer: 6
